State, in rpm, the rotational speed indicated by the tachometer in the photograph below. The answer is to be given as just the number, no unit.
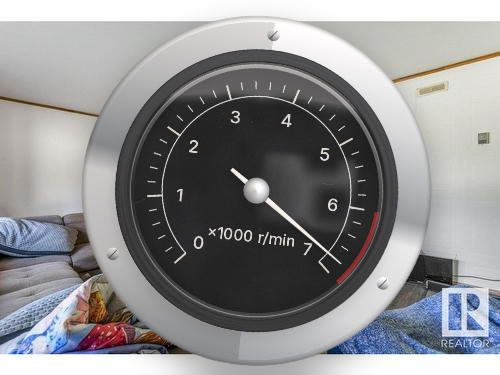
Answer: 6800
